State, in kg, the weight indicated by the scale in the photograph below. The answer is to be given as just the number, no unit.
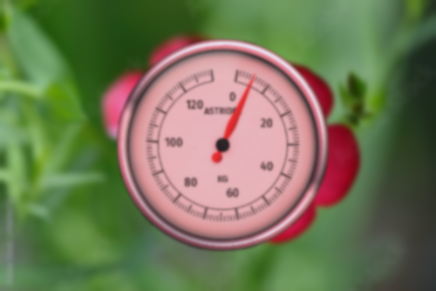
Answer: 5
